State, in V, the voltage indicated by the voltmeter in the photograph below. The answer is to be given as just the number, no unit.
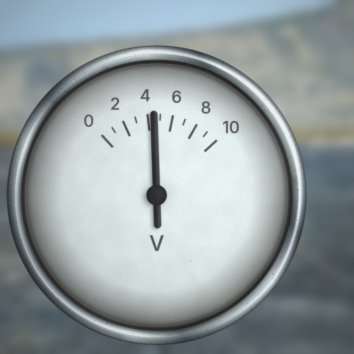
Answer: 4.5
